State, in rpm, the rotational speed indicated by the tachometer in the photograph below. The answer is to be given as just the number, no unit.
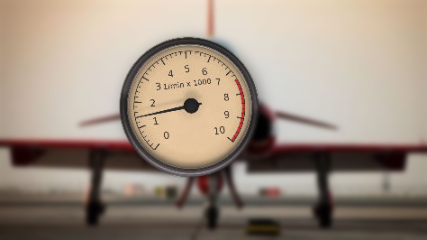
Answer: 1400
